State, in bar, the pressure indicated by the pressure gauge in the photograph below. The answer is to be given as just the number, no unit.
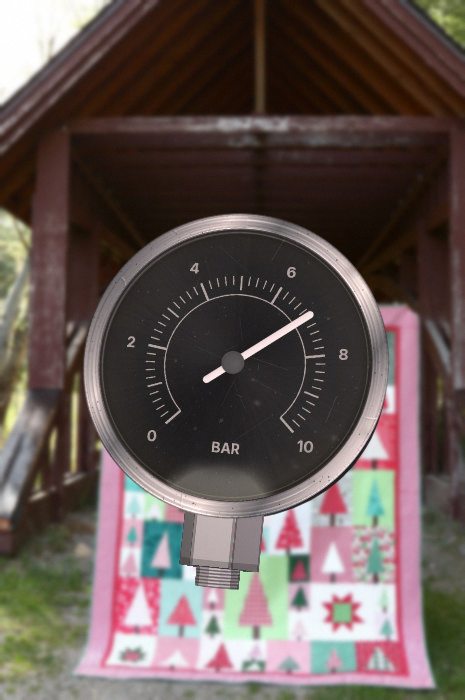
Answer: 7
